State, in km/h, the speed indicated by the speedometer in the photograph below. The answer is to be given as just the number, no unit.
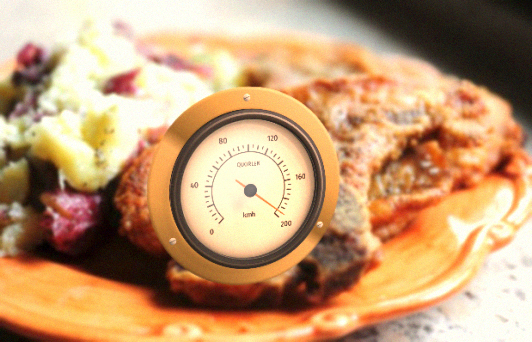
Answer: 195
